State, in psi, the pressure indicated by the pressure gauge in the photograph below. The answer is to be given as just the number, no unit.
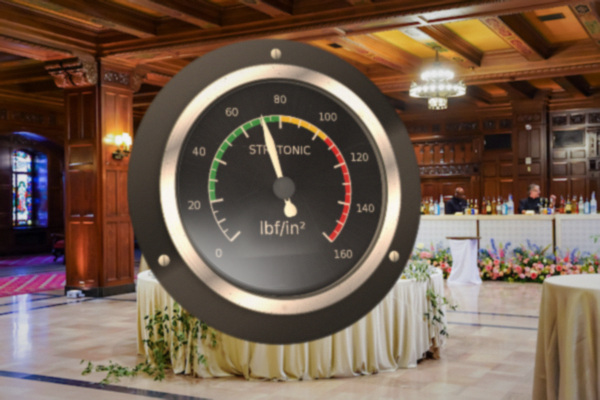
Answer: 70
